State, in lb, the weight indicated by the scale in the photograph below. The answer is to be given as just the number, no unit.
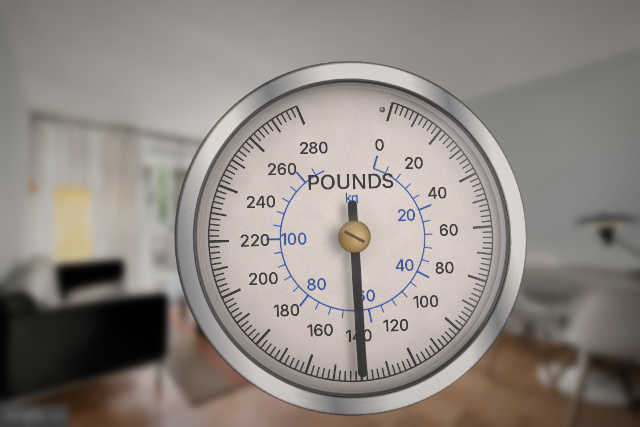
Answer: 140
